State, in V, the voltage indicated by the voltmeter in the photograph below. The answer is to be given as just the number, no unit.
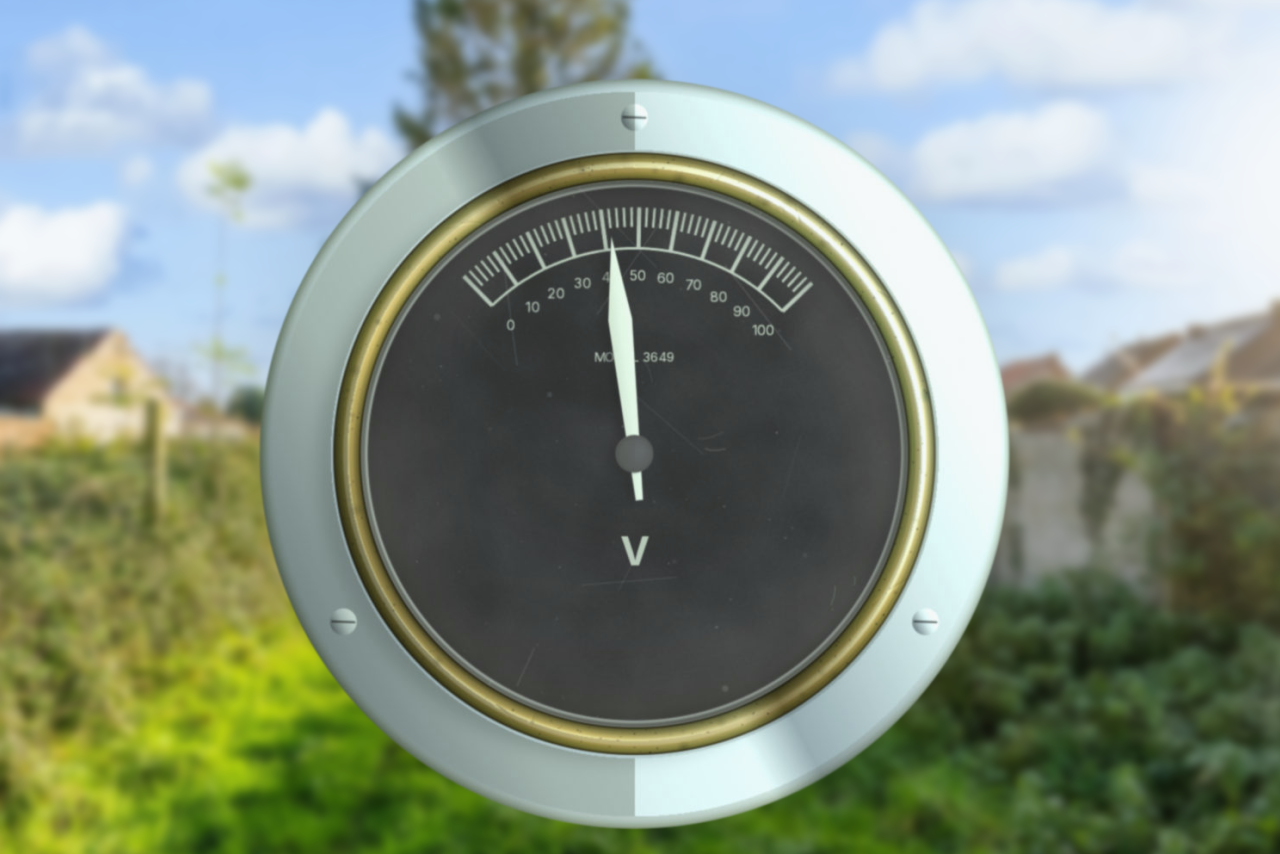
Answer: 42
